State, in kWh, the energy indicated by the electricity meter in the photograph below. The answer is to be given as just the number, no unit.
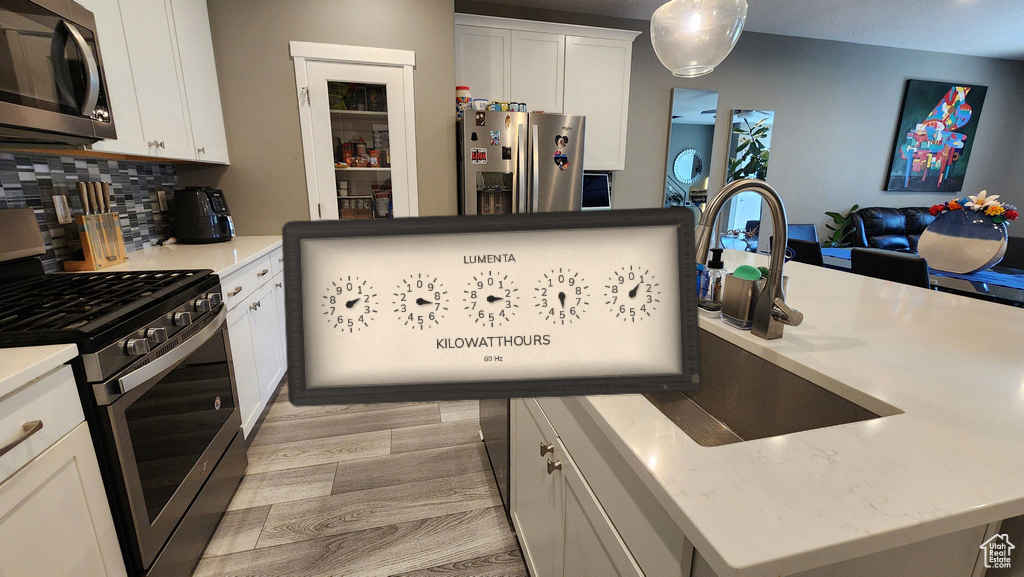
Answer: 17251
